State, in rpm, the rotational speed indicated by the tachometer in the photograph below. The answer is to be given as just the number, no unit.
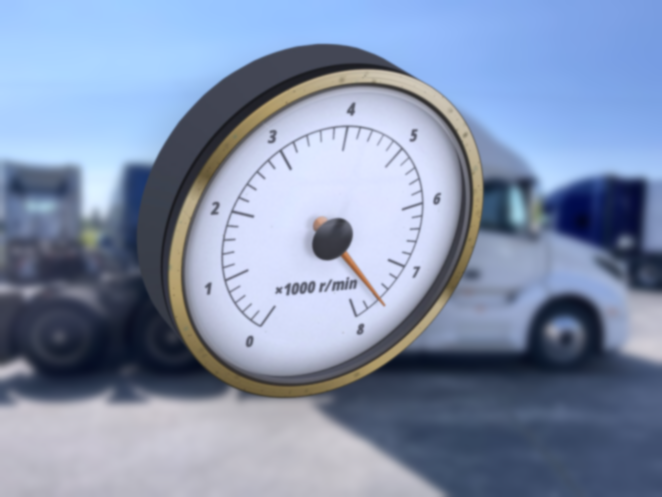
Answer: 7600
